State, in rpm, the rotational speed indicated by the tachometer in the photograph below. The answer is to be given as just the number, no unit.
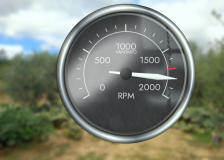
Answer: 1800
